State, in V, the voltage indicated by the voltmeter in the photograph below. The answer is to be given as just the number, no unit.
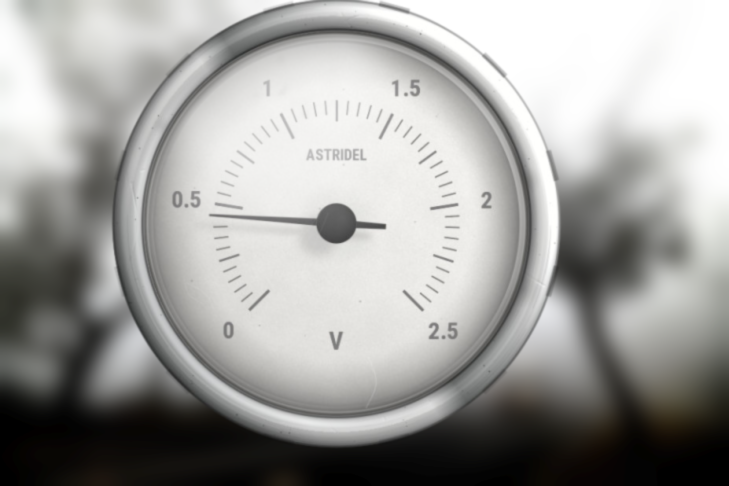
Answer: 0.45
